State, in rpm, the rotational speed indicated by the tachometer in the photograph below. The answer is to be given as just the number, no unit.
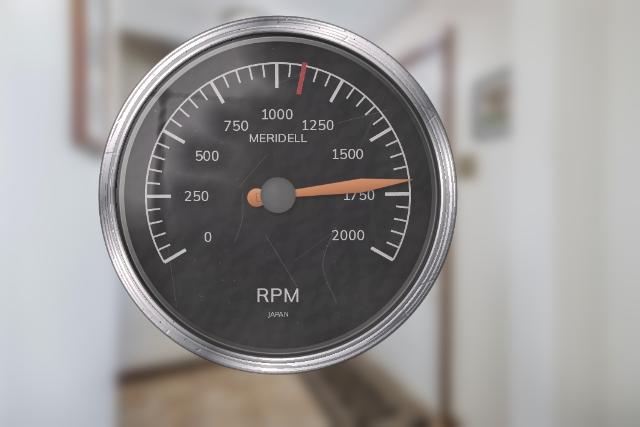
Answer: 1700
